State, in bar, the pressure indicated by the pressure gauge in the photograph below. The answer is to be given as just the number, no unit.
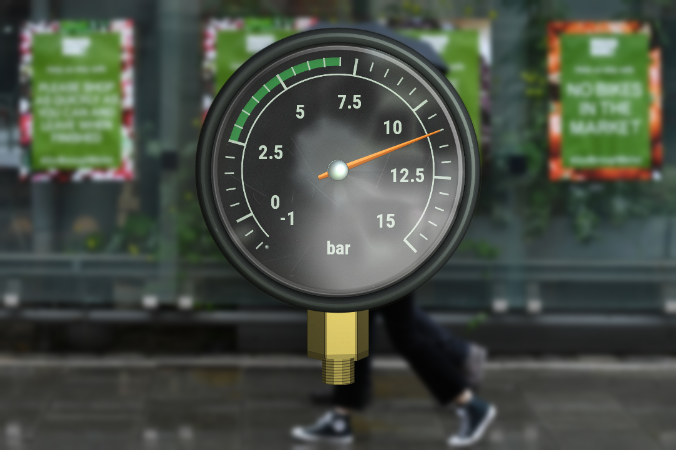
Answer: 11
